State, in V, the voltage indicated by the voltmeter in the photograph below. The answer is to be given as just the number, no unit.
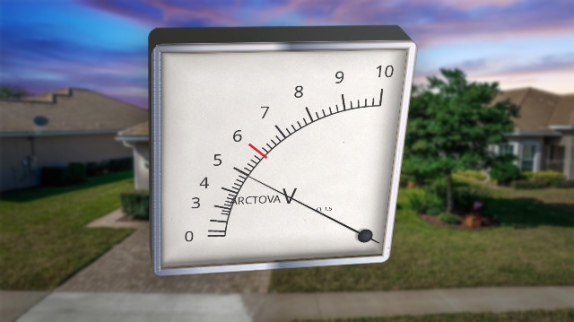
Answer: 5
